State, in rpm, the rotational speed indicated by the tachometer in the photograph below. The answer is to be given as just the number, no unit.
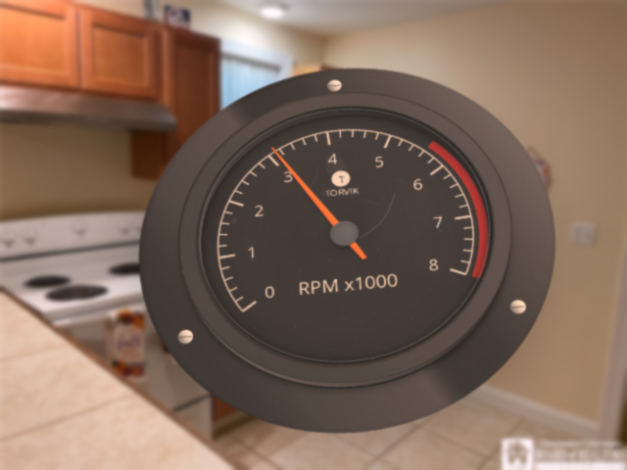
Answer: 3100
